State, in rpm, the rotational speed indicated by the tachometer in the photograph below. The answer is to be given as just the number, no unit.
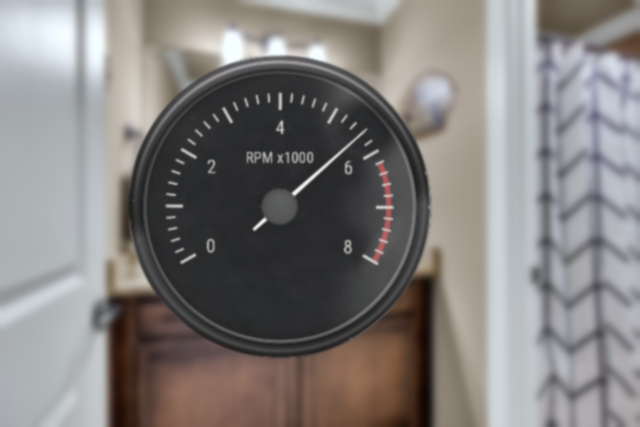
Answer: 5600
